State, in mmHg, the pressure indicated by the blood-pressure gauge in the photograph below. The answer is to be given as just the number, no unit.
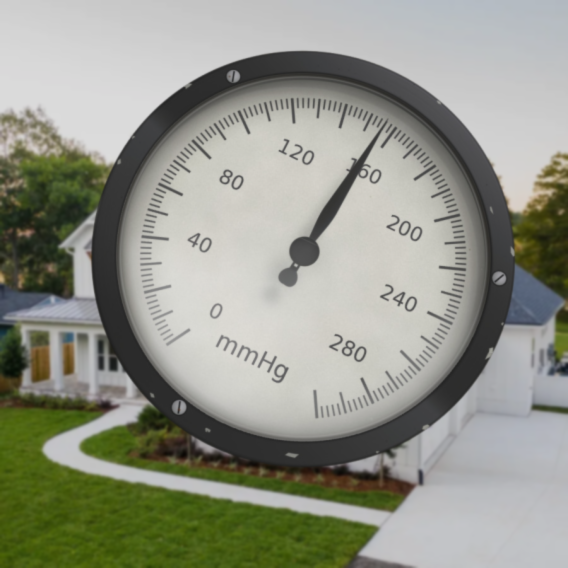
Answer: 156
